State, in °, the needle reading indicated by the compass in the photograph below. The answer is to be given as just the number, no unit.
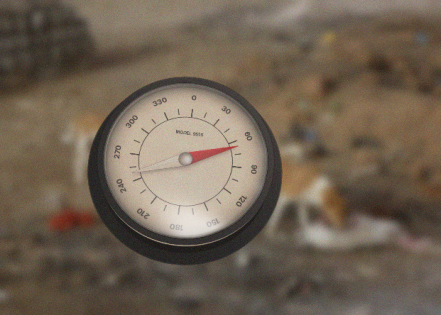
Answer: 67.5
